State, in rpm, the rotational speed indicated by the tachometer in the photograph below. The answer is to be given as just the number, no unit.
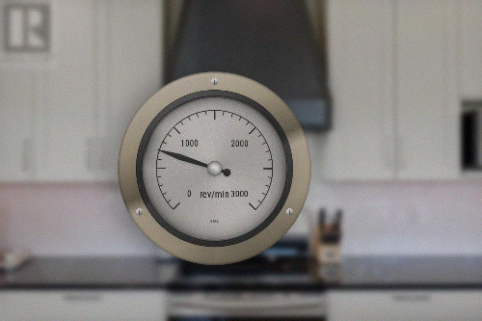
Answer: 700
